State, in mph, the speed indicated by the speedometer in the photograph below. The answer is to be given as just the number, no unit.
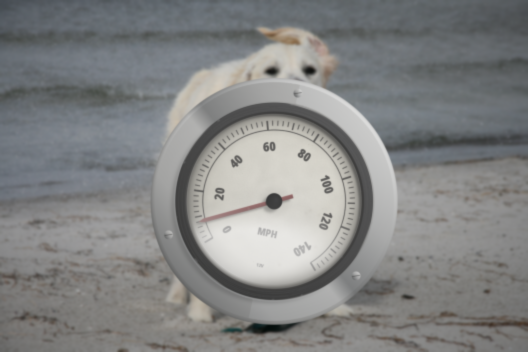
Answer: 8
